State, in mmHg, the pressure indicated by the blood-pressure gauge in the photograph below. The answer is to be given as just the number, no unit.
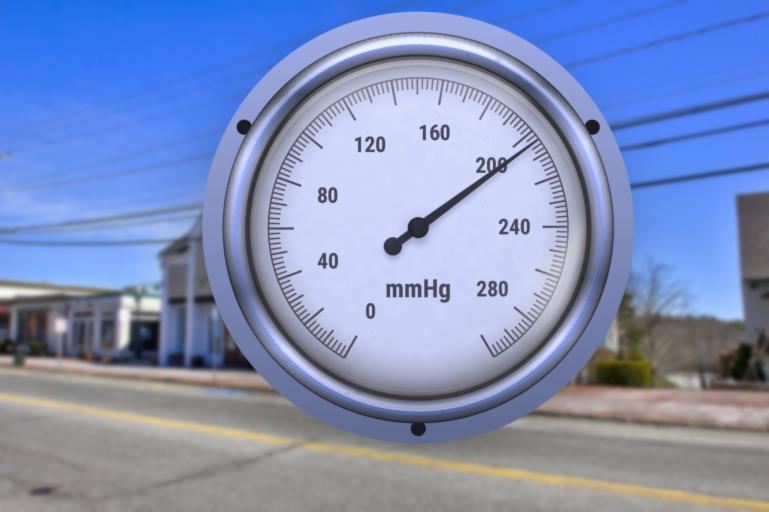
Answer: 204
